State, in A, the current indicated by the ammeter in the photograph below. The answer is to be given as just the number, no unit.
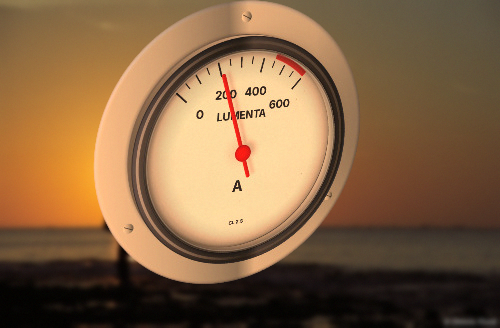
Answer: 200
